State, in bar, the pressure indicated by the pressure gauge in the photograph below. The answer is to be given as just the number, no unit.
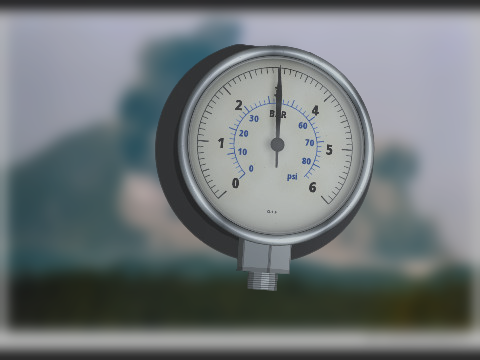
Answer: 3
